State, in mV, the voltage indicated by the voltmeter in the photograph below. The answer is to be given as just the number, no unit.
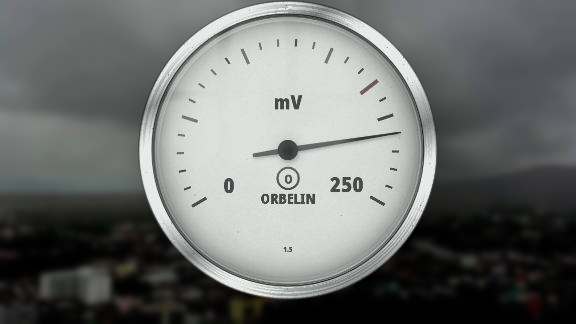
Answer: 210
